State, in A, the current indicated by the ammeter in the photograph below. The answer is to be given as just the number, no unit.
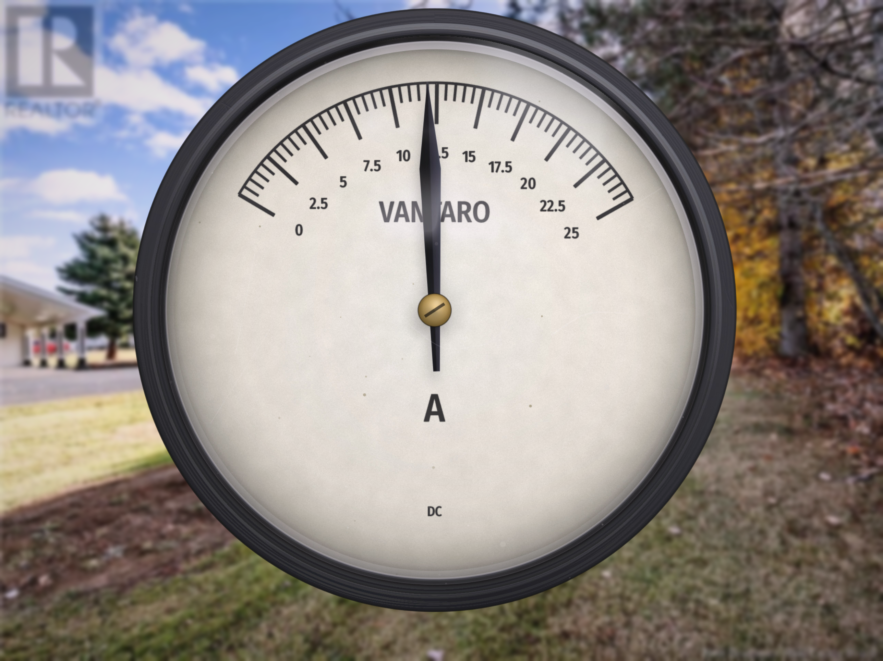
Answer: 12
